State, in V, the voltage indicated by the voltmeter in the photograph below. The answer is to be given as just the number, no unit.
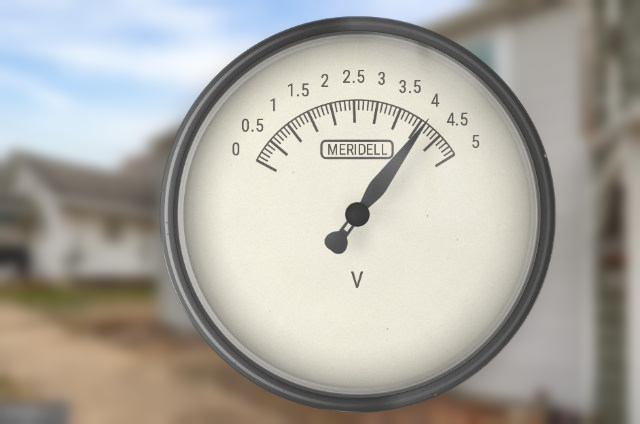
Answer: 4.1
